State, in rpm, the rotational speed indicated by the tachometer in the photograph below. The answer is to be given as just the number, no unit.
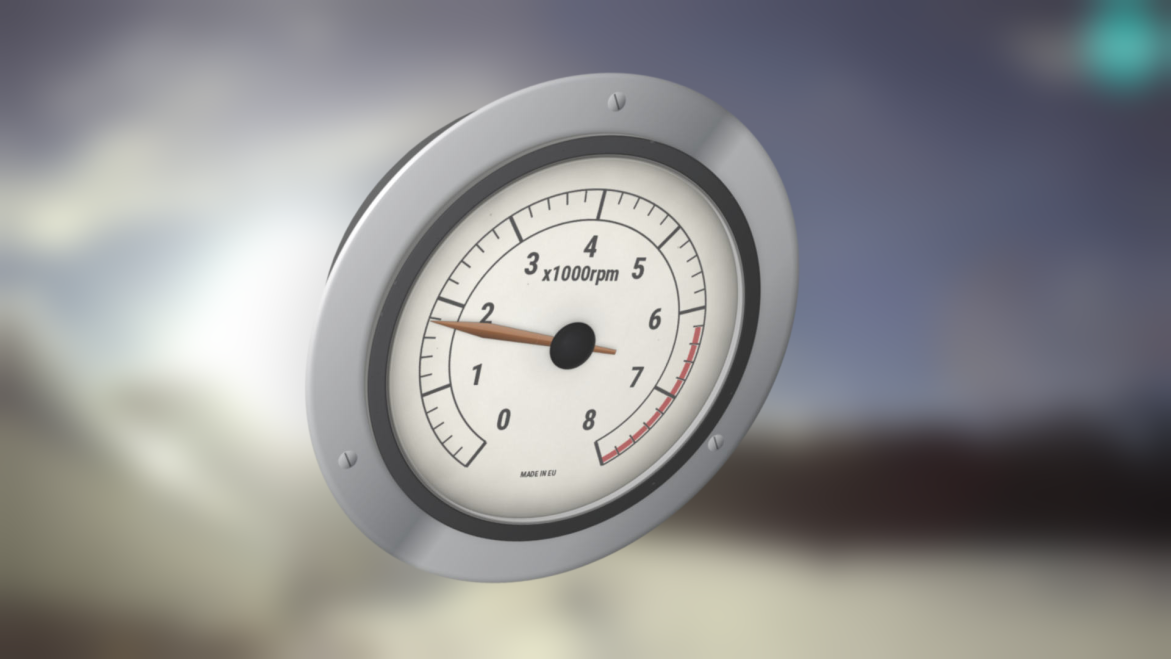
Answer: 1800
